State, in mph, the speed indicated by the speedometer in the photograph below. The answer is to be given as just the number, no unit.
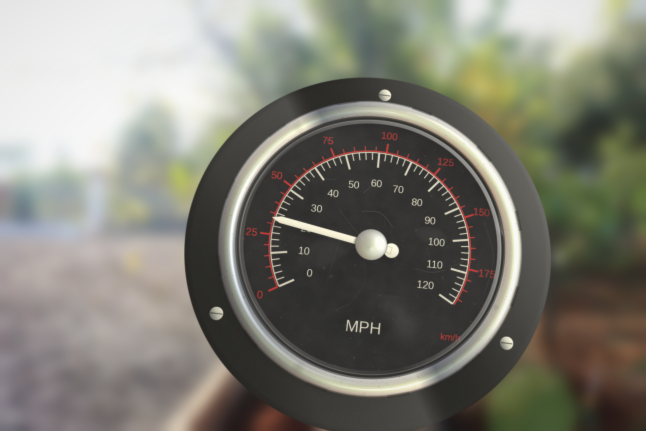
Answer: 20
